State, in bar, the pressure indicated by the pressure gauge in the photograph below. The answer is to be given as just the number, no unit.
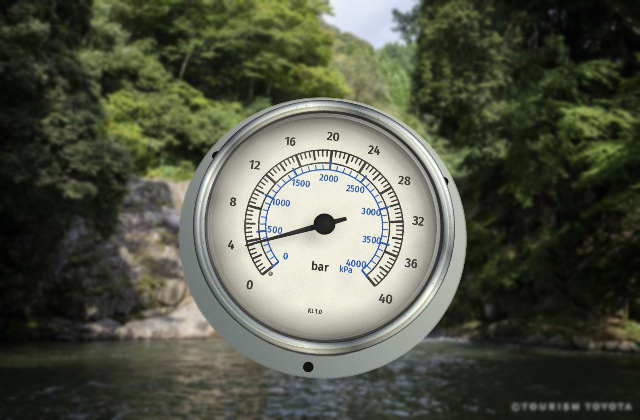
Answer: 3.5
